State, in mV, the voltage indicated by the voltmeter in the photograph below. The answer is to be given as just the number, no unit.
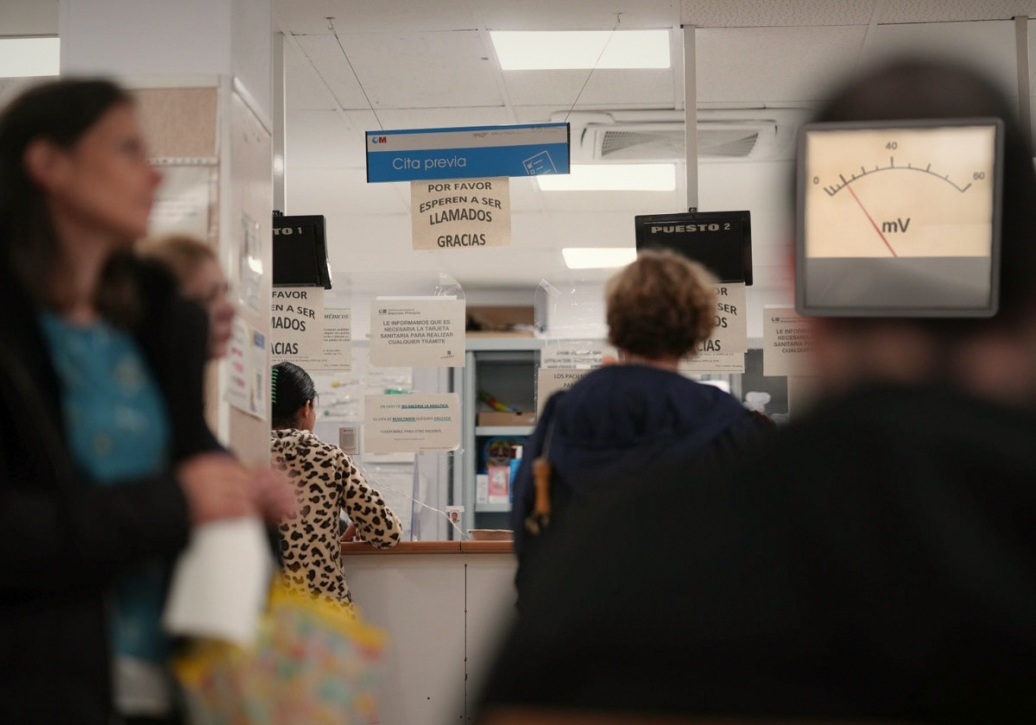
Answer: 20
